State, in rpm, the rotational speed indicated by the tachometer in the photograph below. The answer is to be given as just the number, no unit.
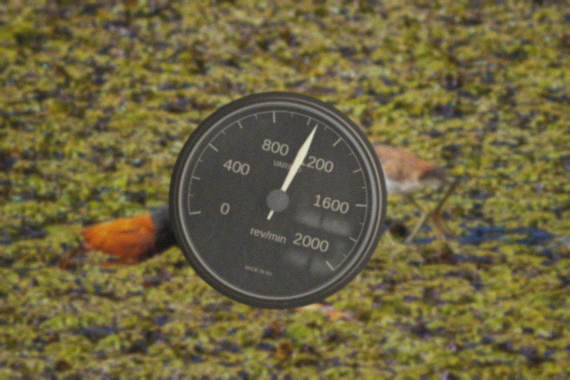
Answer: 1050
